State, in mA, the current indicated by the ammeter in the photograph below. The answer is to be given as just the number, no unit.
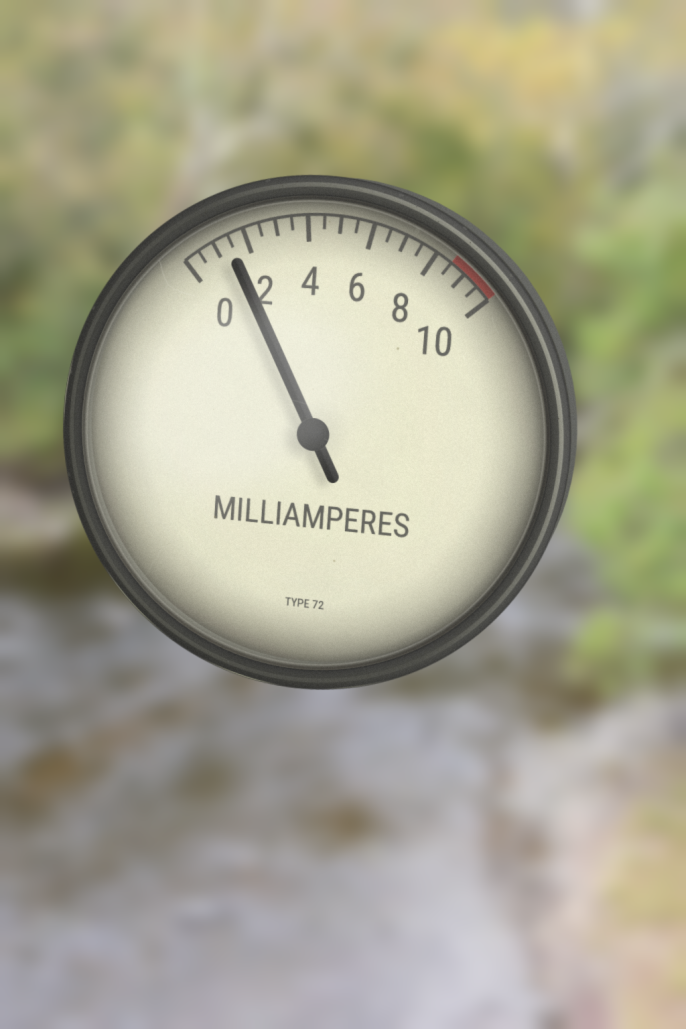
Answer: 1.5
